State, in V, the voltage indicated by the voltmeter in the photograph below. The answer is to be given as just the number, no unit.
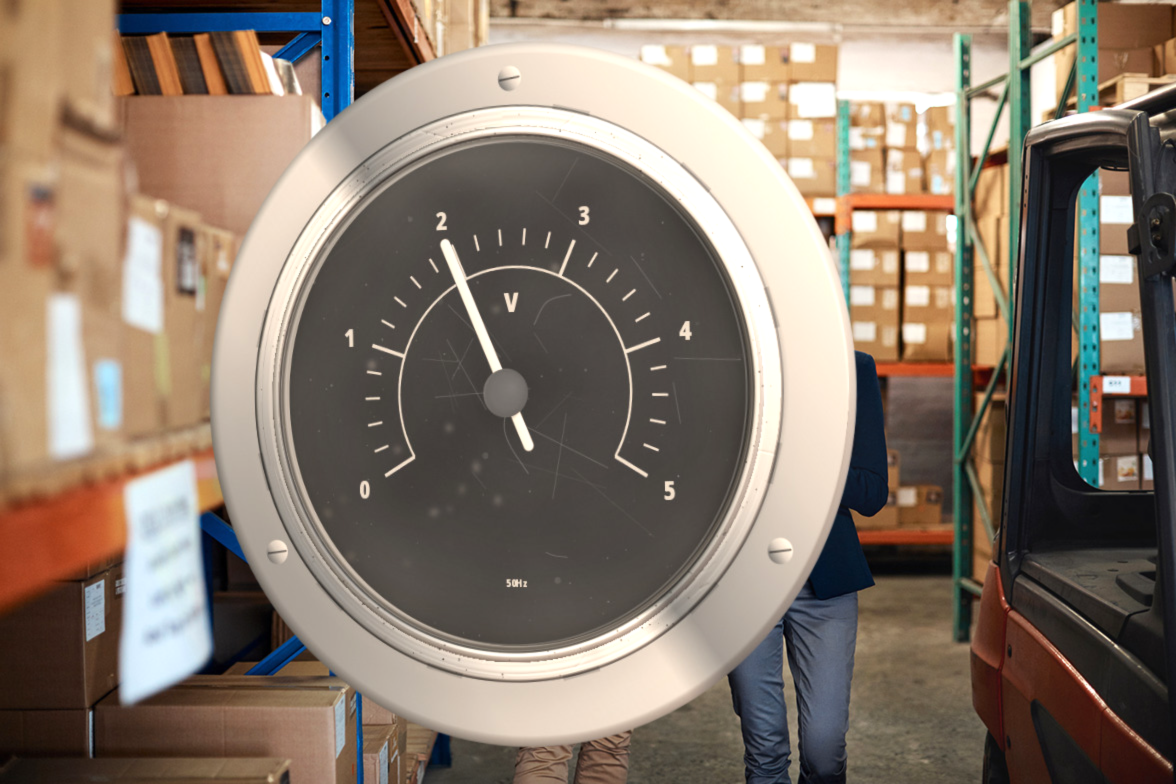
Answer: 2
